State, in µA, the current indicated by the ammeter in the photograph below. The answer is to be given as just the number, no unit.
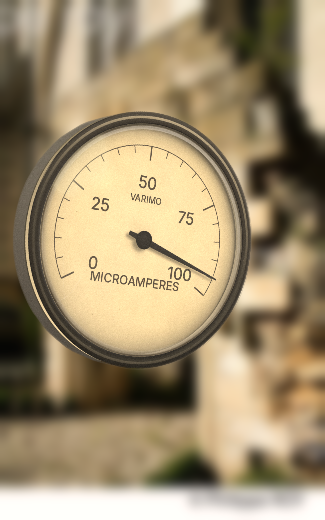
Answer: 95
